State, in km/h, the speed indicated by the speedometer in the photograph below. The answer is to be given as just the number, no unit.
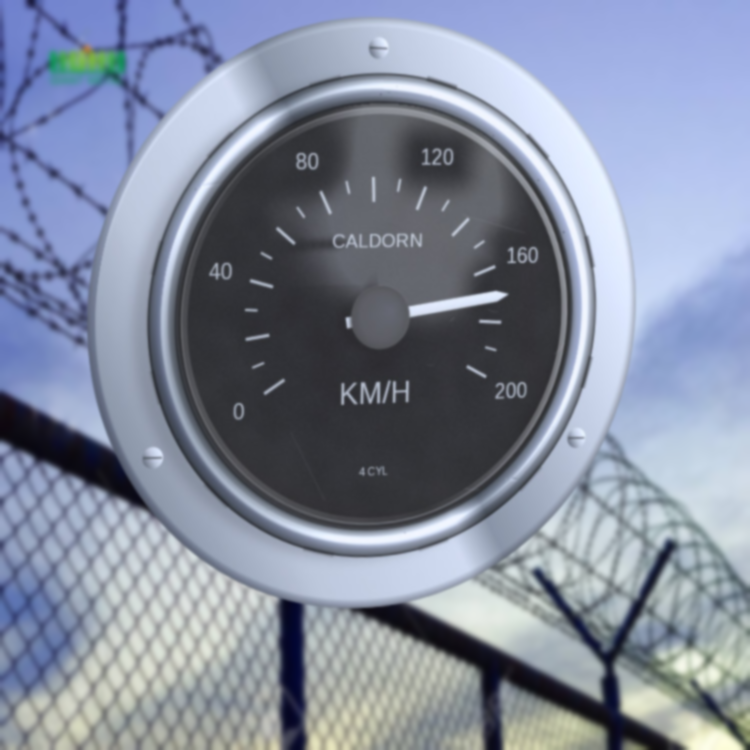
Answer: 170
